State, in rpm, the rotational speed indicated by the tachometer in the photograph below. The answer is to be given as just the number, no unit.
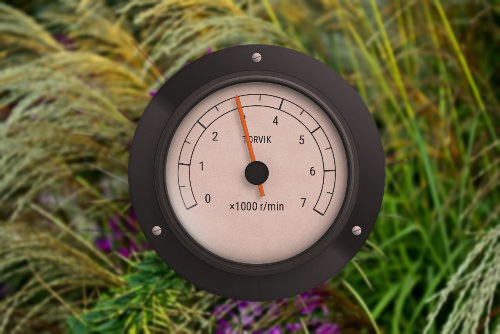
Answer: 3000
